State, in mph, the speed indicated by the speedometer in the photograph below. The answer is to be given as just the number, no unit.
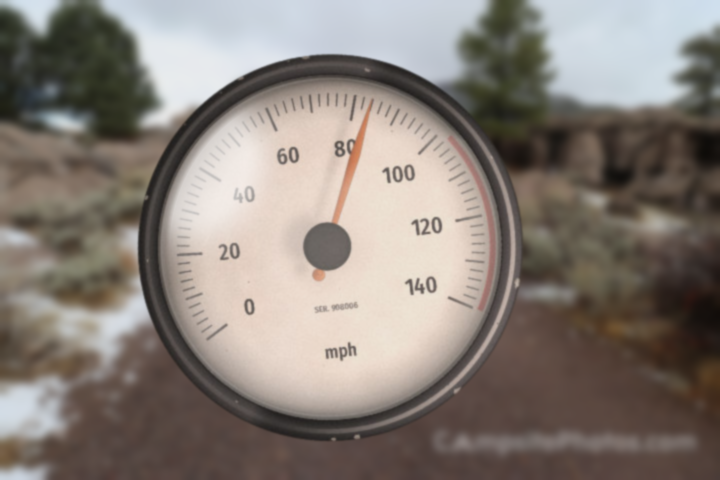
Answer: 84
